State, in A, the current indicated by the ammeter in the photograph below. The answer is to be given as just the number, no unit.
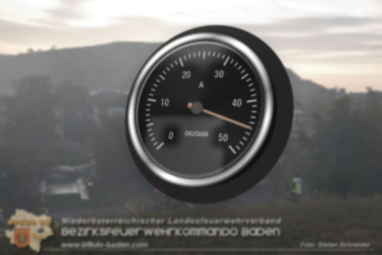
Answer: 45
